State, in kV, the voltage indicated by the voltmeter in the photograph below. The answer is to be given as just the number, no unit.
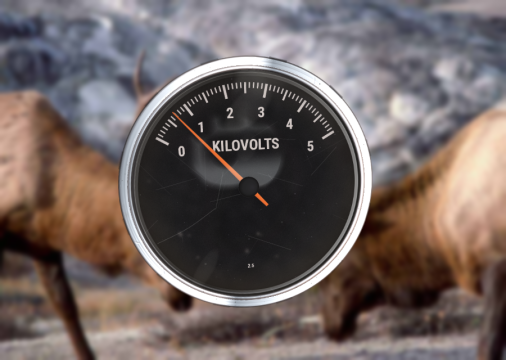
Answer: 0.7
